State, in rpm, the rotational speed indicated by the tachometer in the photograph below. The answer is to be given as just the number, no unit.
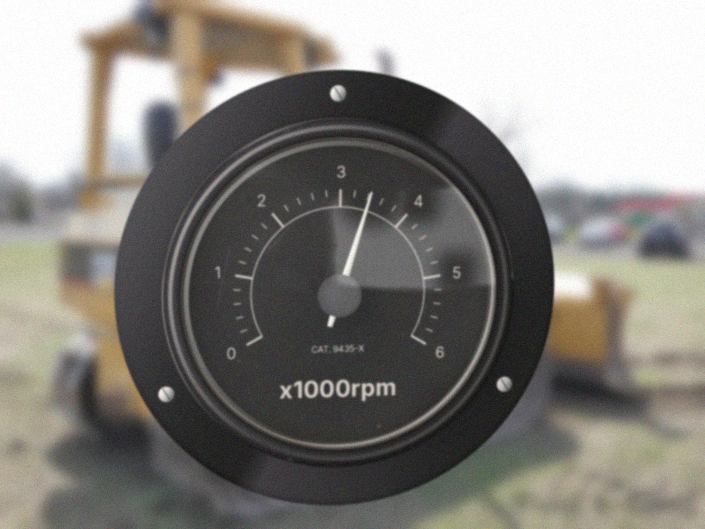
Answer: 3400
